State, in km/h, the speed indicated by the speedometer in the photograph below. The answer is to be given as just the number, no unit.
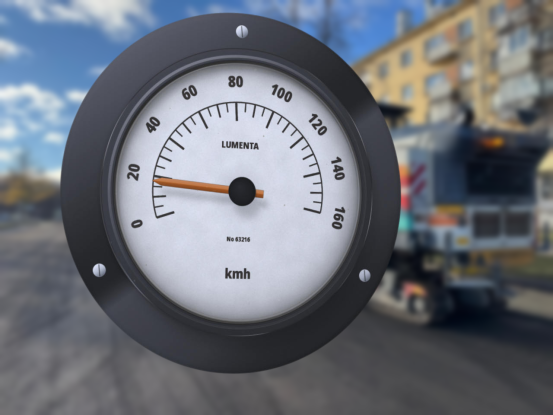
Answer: 17.5
